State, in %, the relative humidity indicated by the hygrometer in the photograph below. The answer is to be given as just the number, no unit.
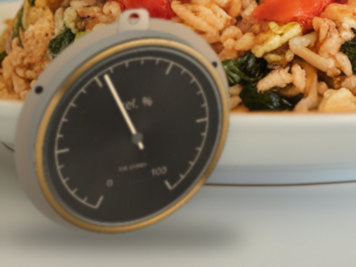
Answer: 42
